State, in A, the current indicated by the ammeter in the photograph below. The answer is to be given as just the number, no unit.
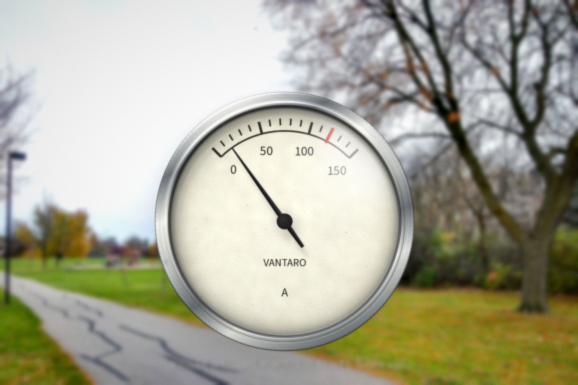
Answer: 15
